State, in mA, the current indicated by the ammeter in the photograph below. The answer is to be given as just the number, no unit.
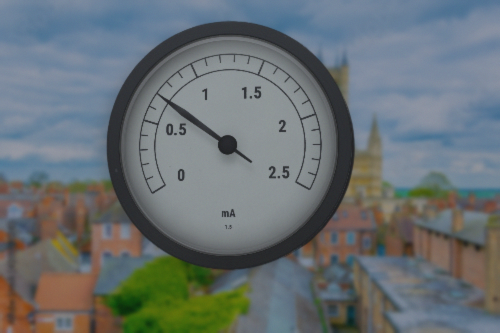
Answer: 0.7
